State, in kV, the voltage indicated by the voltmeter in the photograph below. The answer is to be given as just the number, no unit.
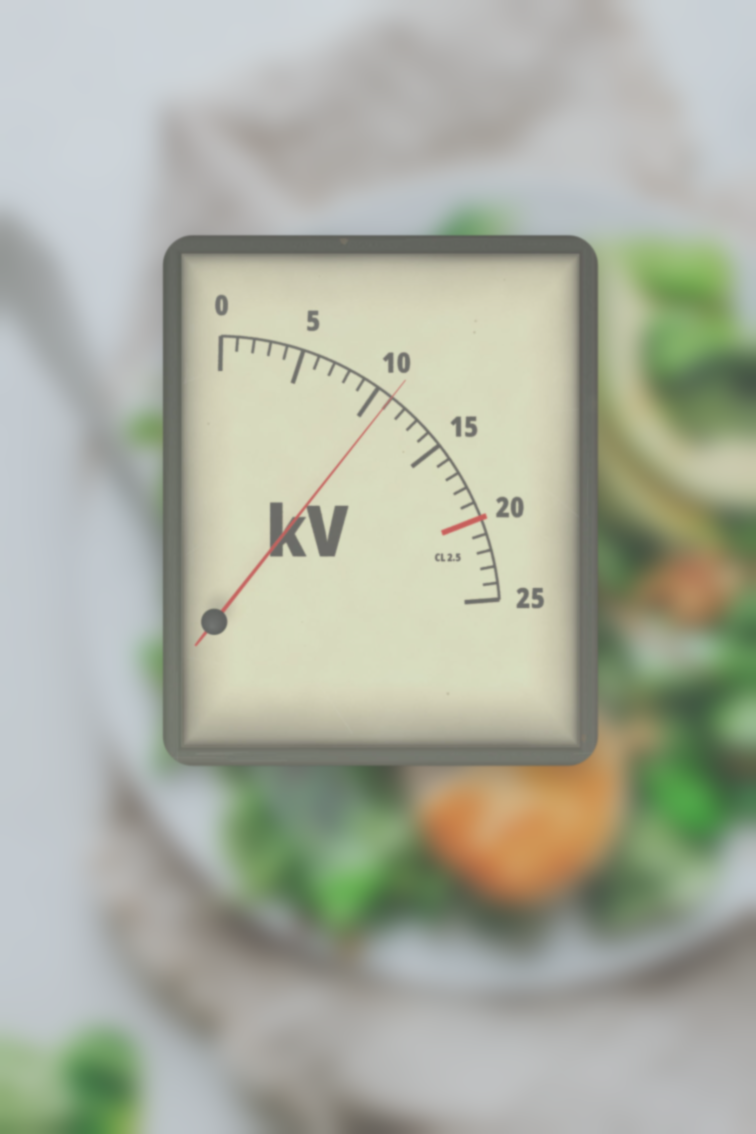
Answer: 11
